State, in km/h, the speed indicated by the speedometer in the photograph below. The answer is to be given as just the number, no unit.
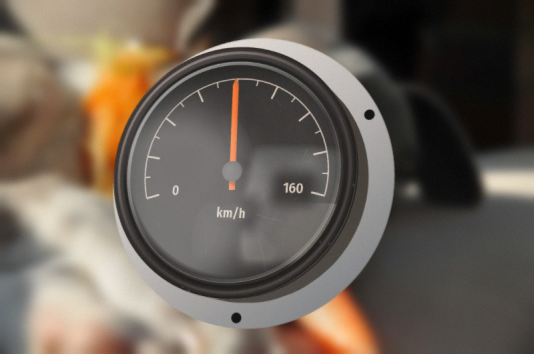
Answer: 80
